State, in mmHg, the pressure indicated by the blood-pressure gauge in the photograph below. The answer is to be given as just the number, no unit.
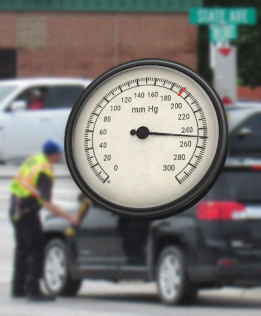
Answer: 250
